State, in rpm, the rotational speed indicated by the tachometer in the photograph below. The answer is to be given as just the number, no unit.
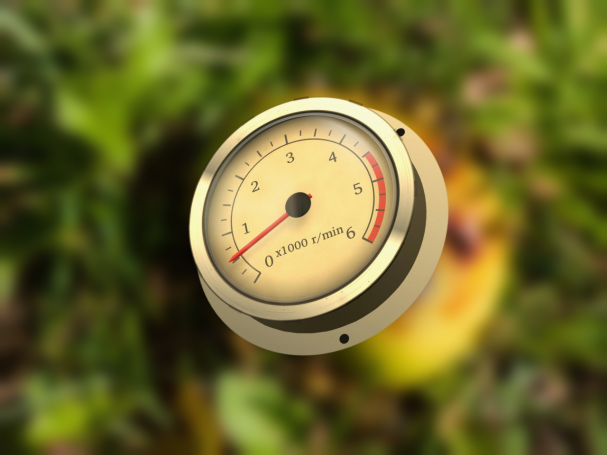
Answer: 500
